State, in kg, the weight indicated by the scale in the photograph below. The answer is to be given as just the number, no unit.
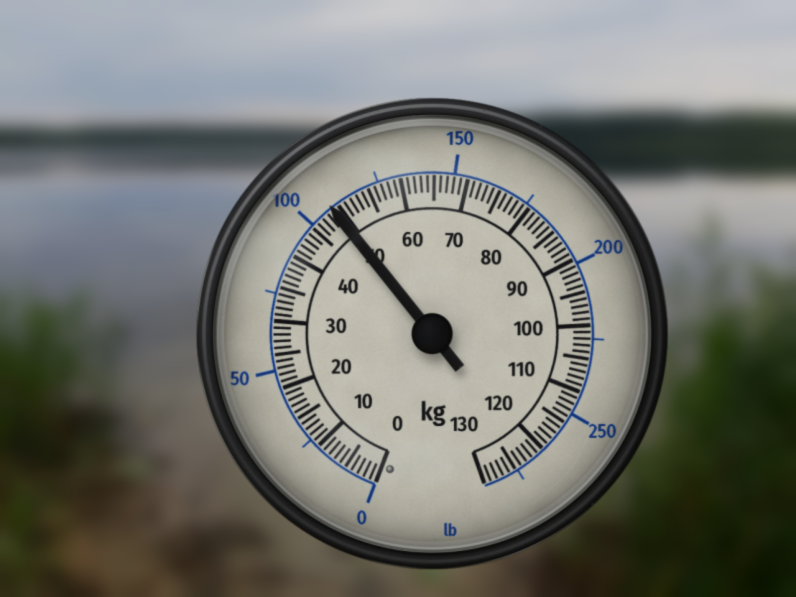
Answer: 49
